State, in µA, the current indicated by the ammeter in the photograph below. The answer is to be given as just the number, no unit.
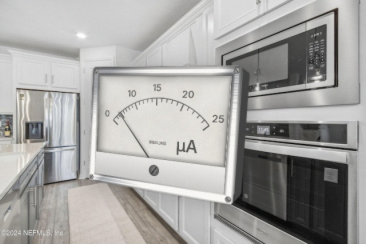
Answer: 5
